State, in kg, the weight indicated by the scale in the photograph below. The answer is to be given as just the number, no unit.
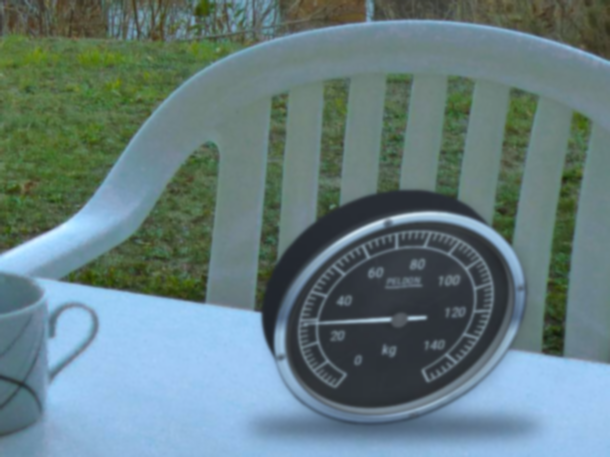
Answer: 30
